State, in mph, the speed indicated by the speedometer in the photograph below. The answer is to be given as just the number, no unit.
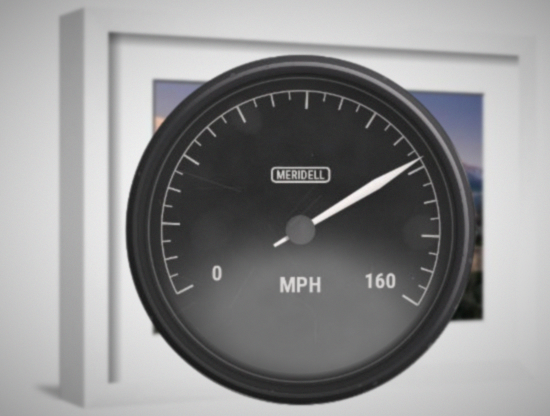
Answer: 117.5
